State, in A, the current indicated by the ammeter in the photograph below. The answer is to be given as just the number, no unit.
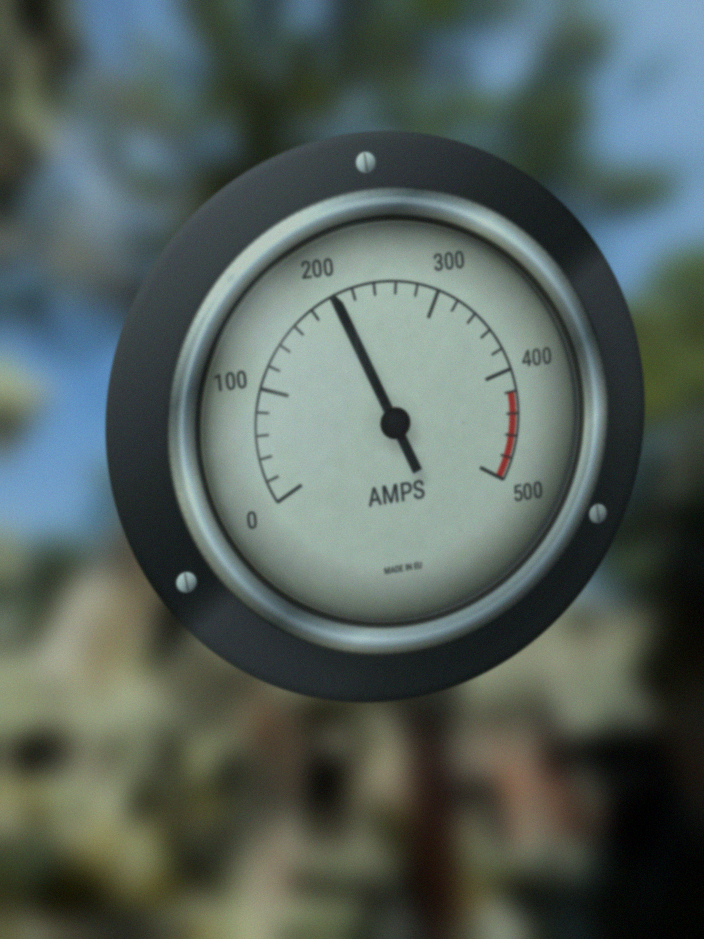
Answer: 200
